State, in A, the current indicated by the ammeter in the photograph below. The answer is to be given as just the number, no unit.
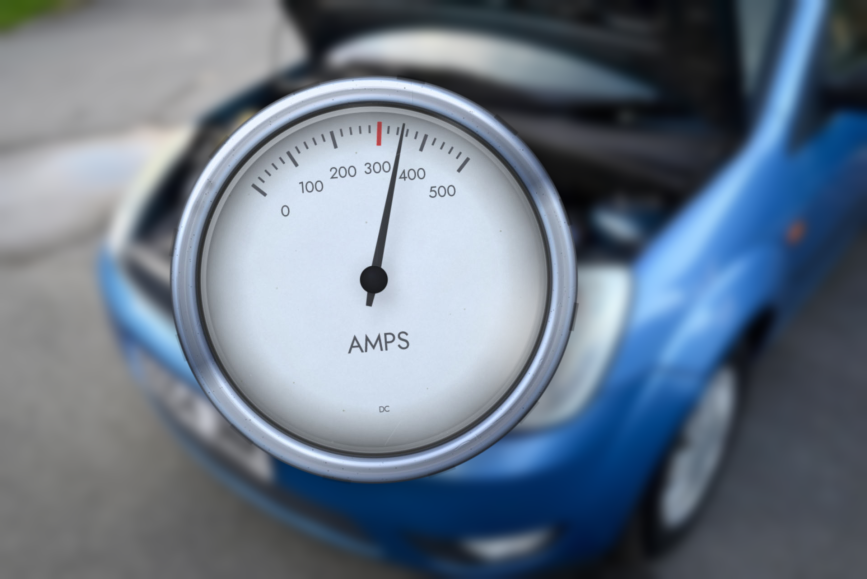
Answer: 350
